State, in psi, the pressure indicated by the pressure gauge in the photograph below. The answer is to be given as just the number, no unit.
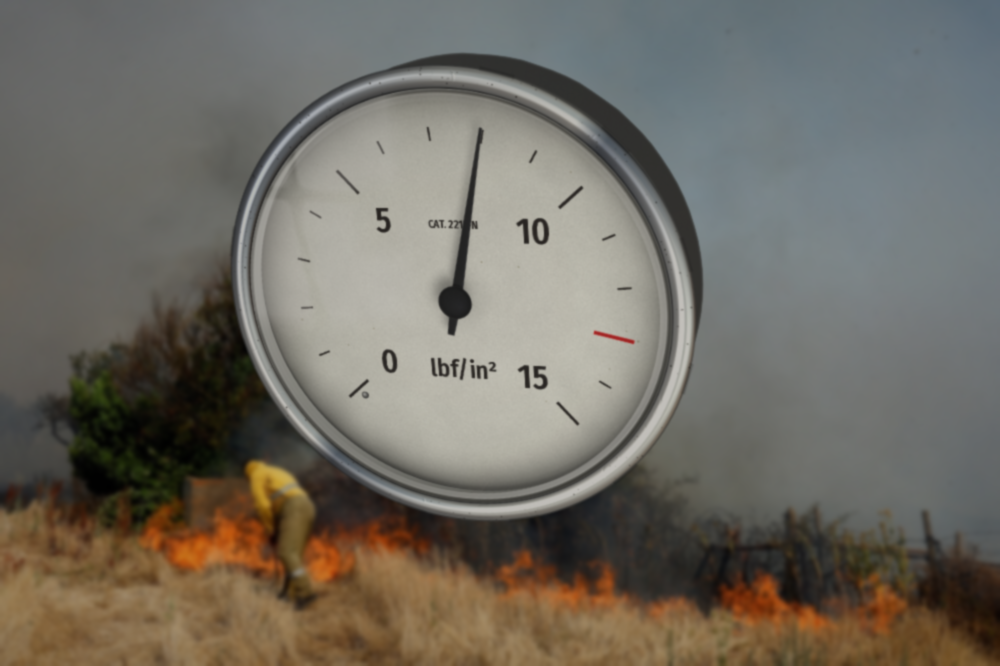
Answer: 8
